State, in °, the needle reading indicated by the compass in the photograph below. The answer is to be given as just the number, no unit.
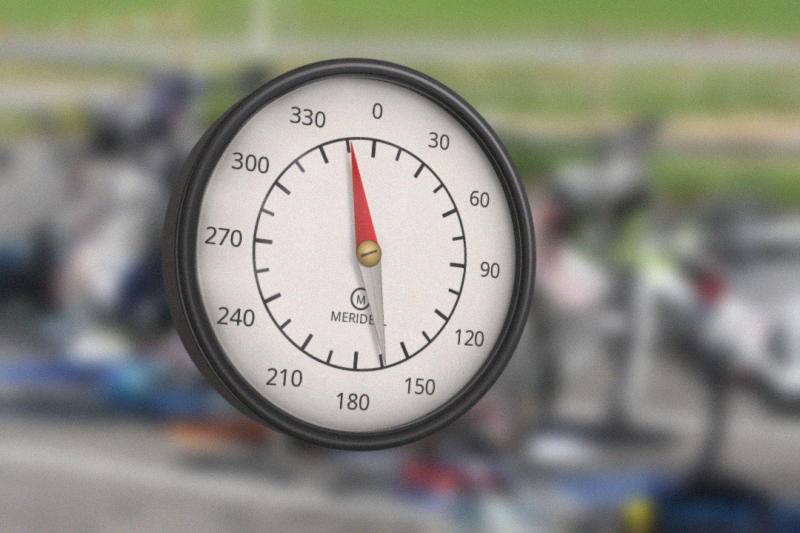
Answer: 345
